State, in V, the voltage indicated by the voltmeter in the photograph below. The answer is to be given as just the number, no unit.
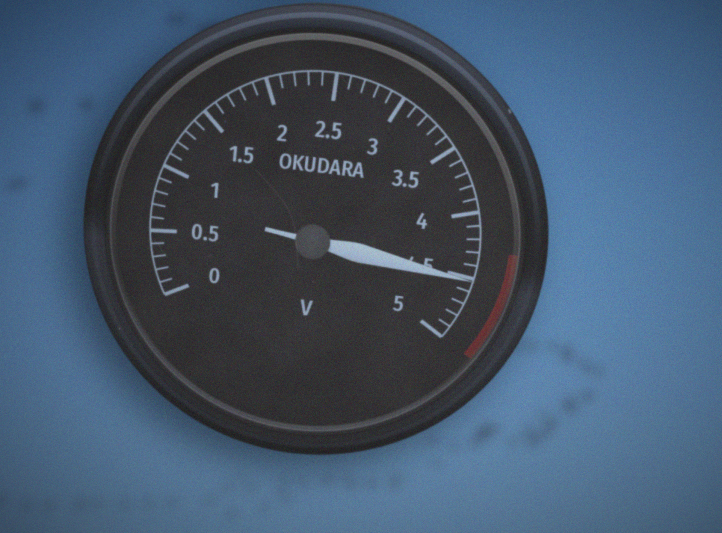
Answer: 4.5
